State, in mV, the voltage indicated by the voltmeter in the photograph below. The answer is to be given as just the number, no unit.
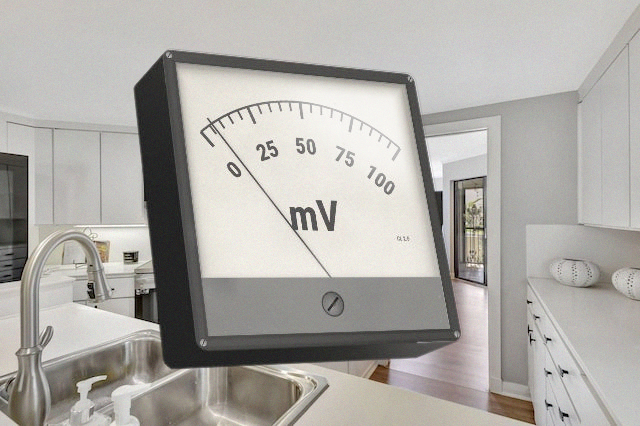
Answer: 5
